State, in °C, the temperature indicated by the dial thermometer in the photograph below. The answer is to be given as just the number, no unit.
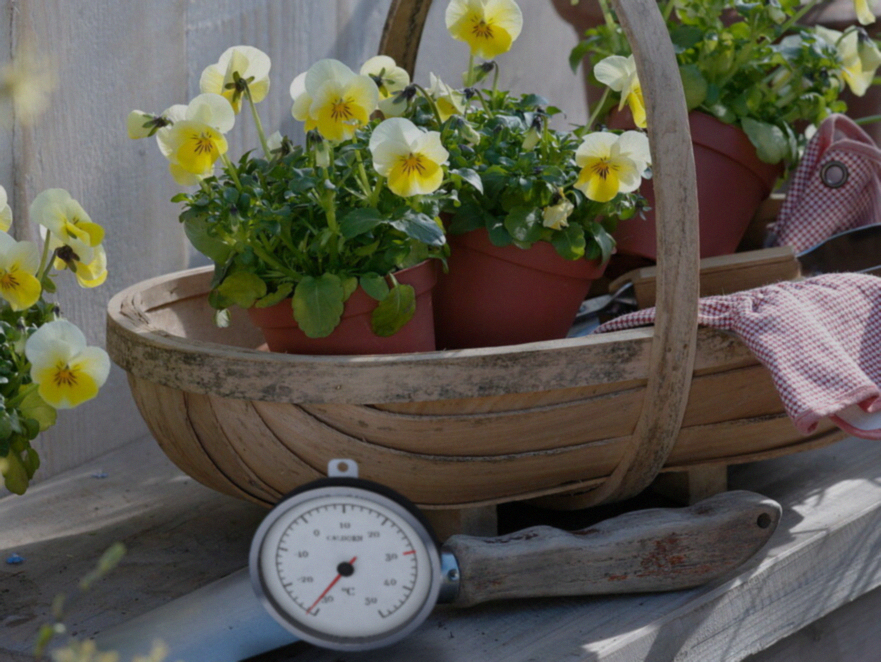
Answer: -28
